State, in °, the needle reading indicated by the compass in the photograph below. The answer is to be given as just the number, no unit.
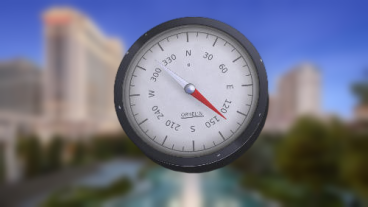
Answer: 135
